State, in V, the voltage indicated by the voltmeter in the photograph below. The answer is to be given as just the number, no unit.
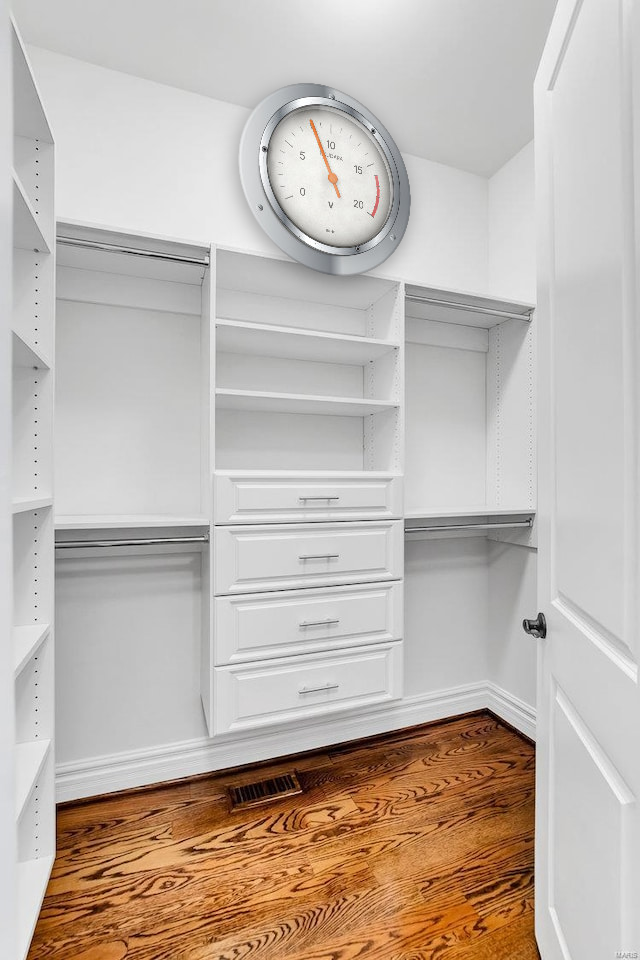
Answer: 8
